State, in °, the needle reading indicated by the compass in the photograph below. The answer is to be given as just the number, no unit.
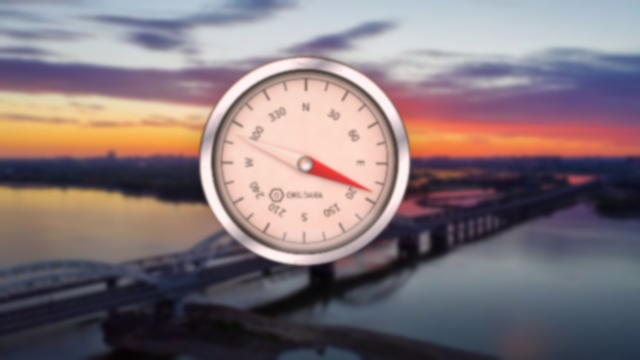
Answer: 112.5
